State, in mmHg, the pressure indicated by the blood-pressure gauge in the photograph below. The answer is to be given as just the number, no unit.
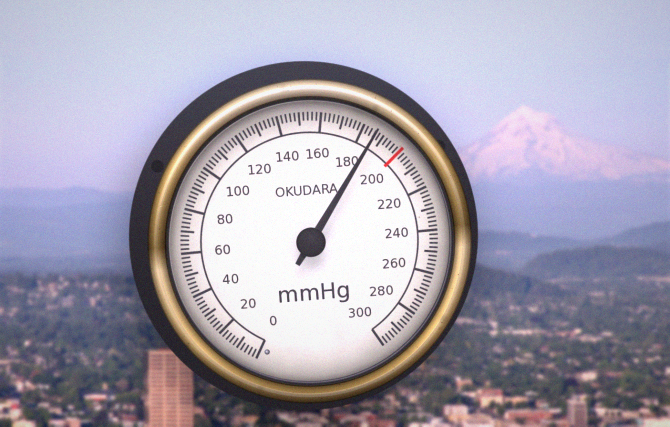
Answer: 186
